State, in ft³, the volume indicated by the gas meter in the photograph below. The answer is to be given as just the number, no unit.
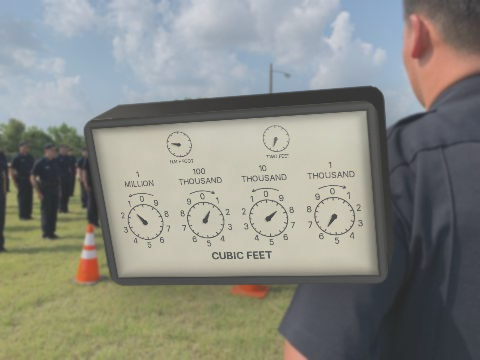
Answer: 108600
